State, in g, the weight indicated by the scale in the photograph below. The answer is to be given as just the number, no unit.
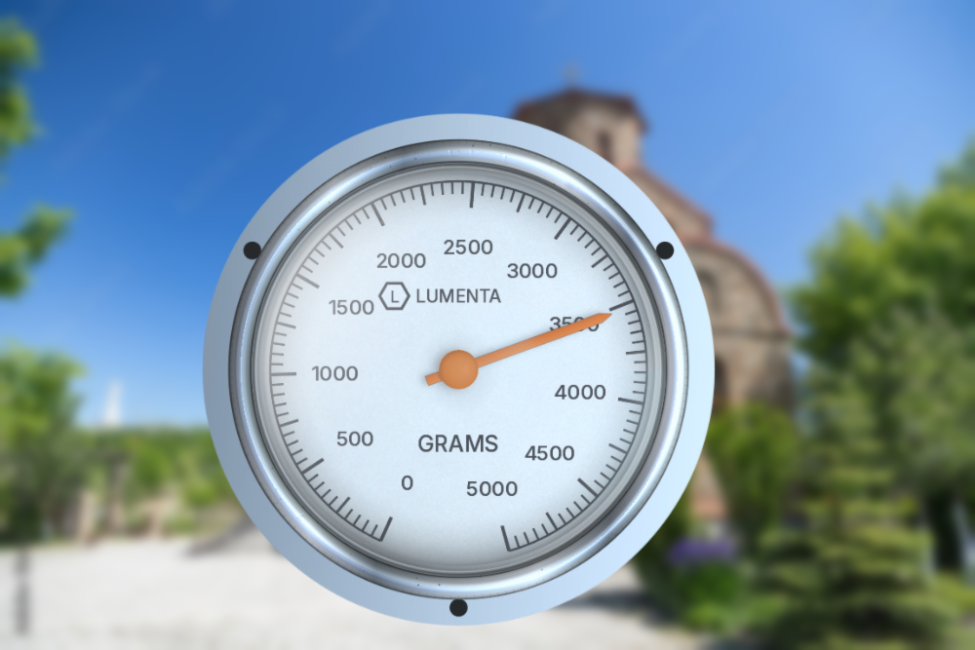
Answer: 3525
